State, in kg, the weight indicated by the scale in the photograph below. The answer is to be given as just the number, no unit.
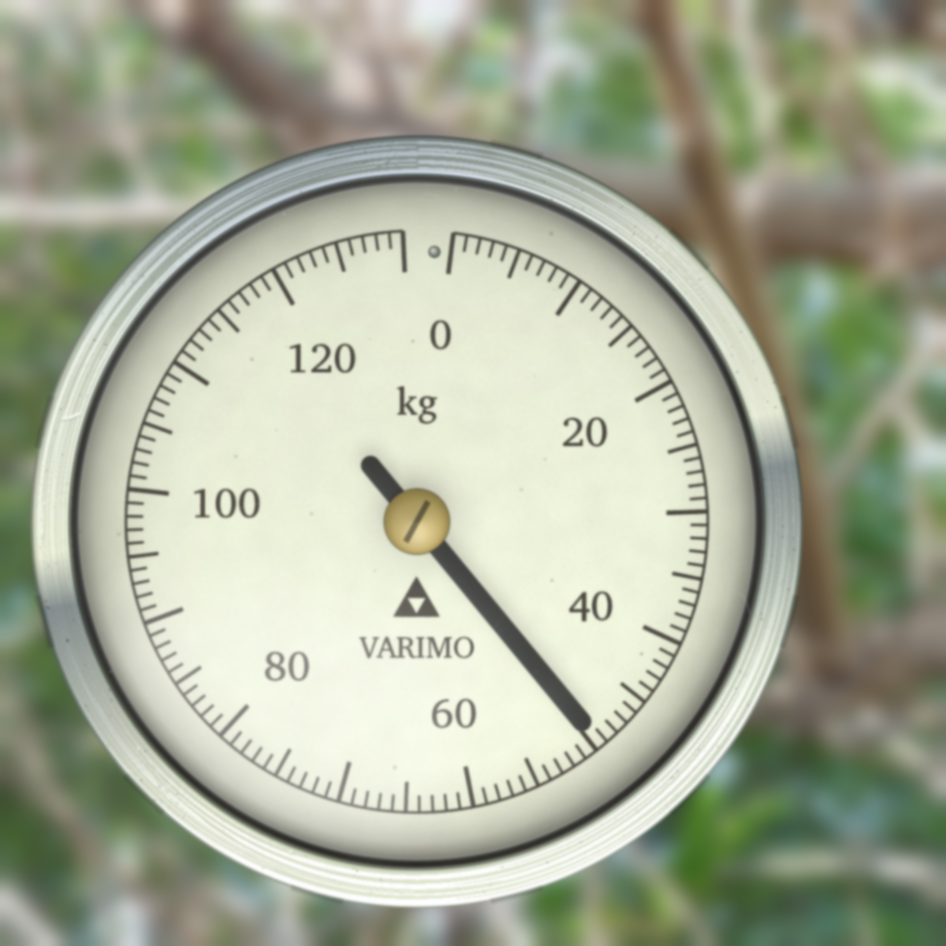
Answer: 49.5
